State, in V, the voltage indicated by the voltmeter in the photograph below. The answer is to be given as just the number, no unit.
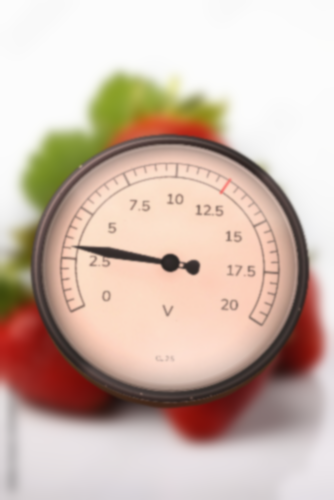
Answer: 3
